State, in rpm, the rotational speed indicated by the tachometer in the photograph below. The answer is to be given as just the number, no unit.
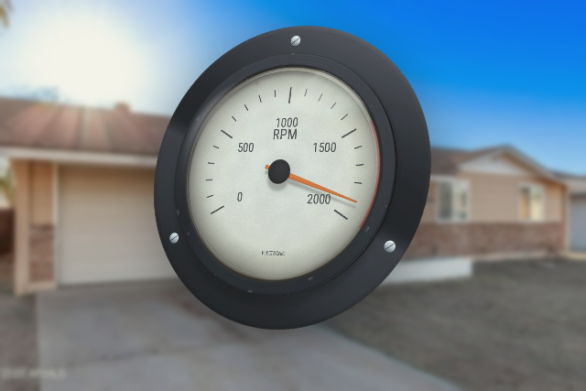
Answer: 1900
